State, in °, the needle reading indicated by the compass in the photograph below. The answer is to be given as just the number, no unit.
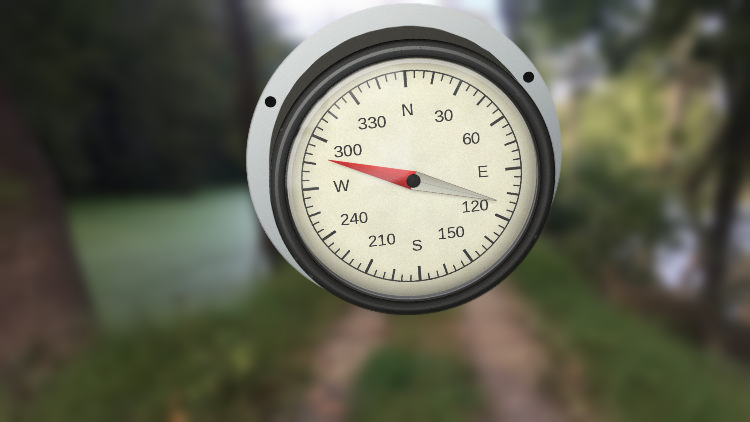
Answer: 290
